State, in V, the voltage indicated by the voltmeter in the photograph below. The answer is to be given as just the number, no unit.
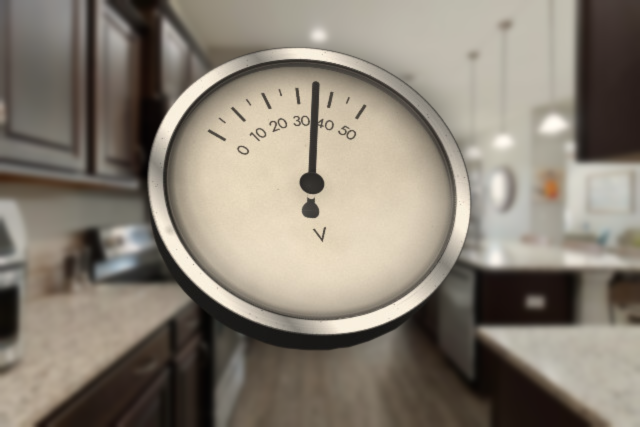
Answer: 35
